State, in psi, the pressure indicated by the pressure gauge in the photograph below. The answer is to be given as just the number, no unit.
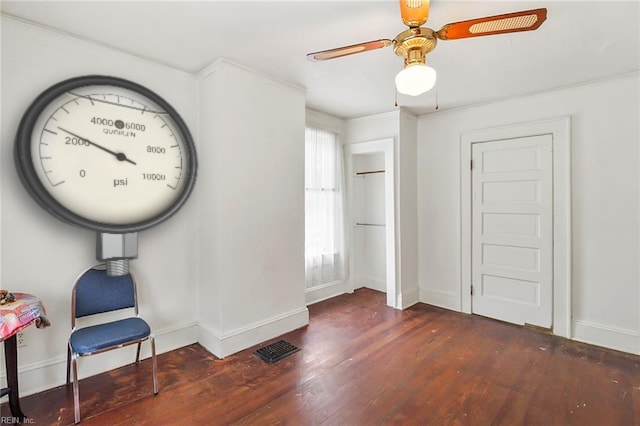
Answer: 2250
